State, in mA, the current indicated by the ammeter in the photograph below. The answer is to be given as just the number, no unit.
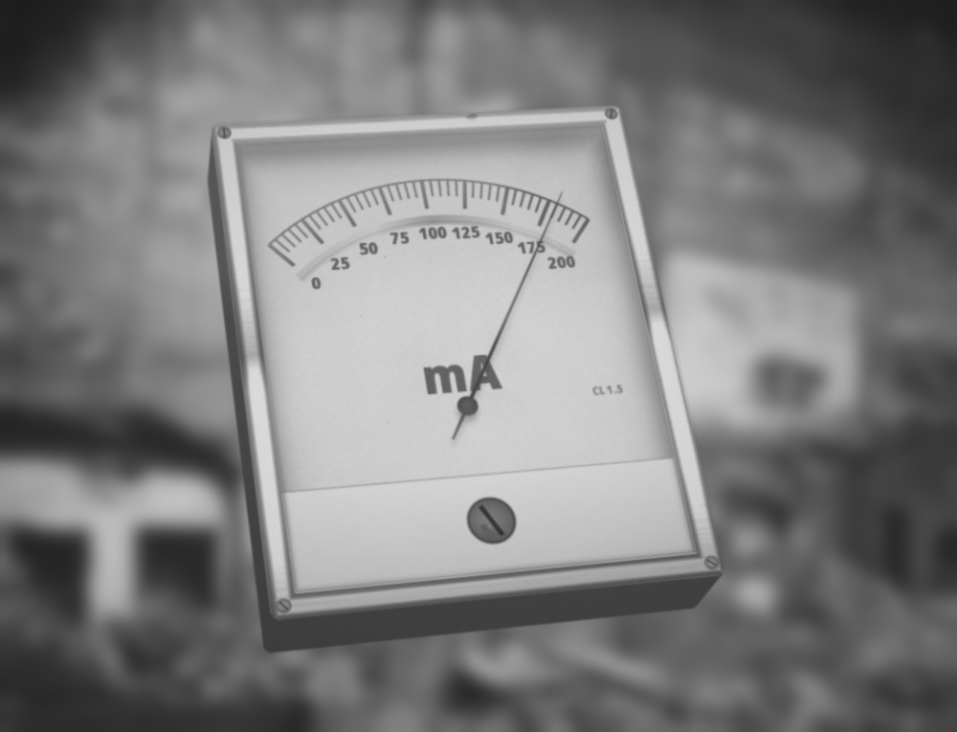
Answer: 180
